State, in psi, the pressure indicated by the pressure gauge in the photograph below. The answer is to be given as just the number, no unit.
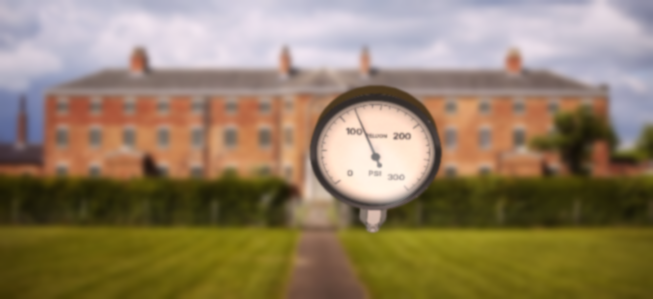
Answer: 120
